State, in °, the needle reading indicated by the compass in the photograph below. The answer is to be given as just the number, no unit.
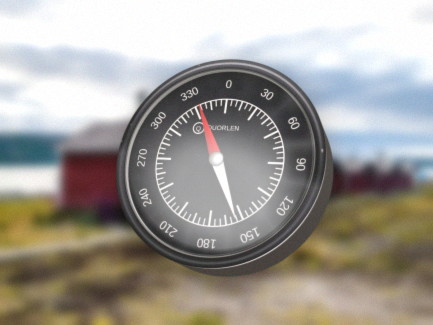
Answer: 335
